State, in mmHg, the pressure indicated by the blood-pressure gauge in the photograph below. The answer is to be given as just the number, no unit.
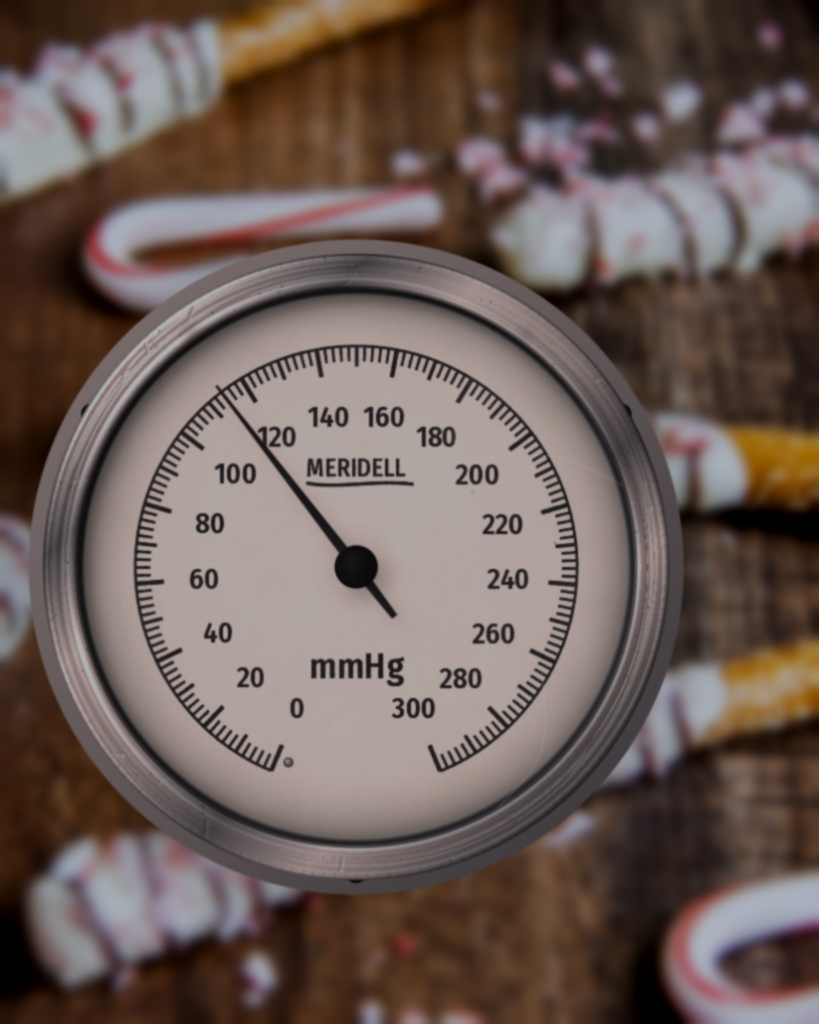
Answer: 114
